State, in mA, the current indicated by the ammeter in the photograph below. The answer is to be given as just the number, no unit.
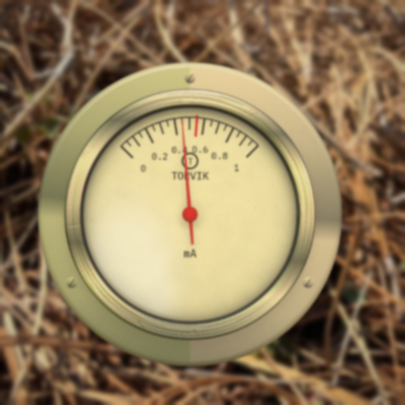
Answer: 0.45
